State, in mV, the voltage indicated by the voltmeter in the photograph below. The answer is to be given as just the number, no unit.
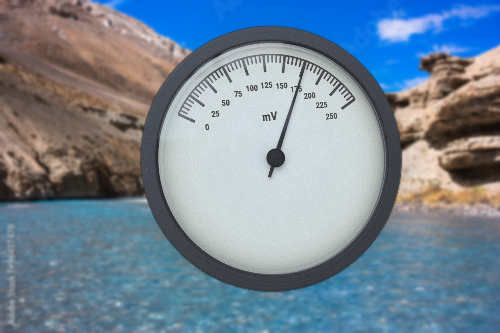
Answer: 175
